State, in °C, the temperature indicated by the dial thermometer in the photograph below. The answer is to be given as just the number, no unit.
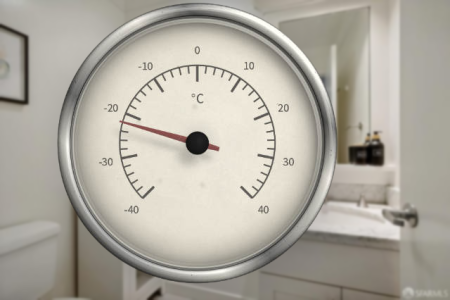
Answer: -22
